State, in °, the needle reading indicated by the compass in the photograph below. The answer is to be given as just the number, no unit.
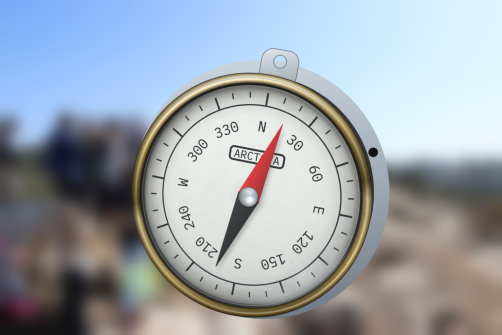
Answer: 15
